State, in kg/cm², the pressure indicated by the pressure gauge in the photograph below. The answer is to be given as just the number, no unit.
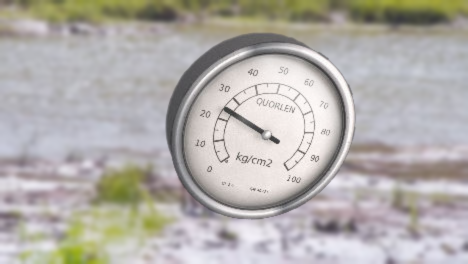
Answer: 25
